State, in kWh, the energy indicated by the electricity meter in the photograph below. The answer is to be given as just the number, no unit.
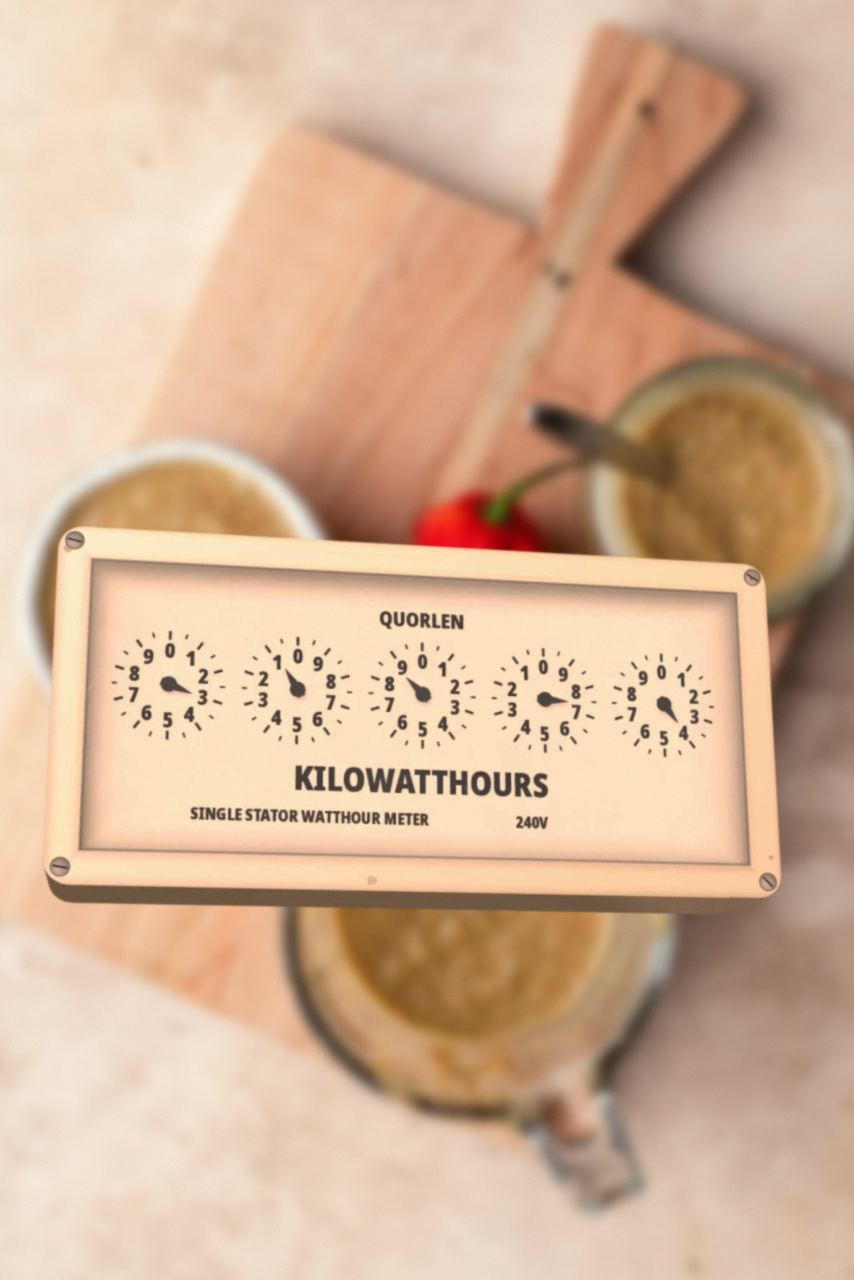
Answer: 30874
